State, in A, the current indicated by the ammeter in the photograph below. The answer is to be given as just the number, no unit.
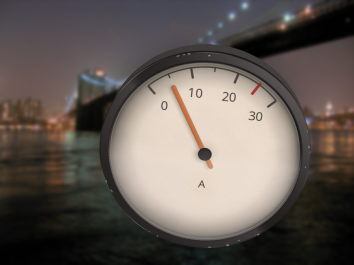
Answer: 5
